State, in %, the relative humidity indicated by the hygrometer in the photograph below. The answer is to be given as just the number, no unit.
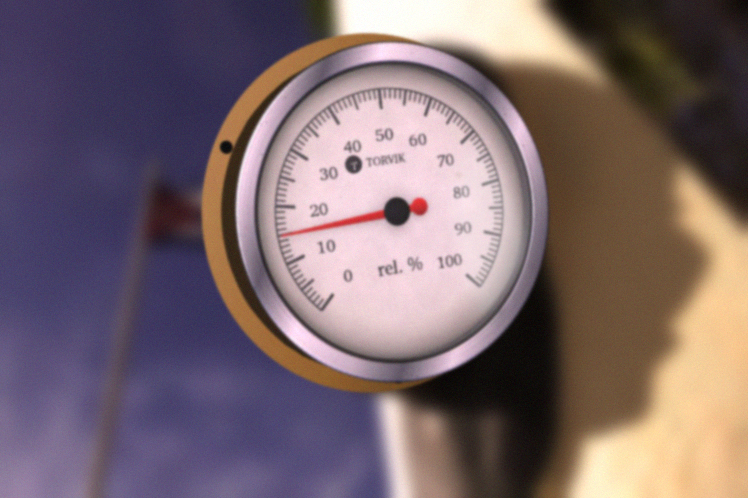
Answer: 15
